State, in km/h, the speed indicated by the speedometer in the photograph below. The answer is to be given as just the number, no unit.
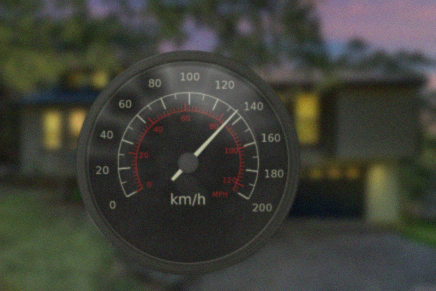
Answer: 135
